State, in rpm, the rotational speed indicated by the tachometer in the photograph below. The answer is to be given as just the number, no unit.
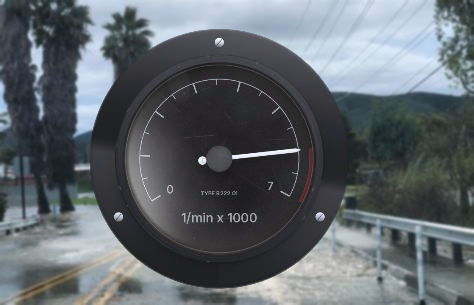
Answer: 6000
